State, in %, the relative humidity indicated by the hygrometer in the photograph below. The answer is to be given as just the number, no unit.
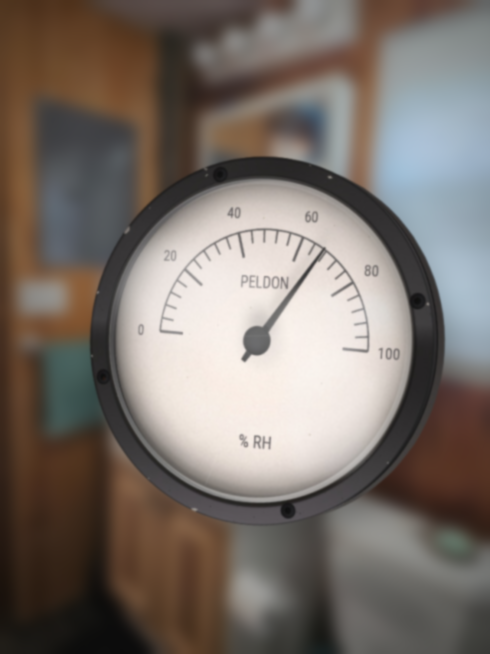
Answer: 68
